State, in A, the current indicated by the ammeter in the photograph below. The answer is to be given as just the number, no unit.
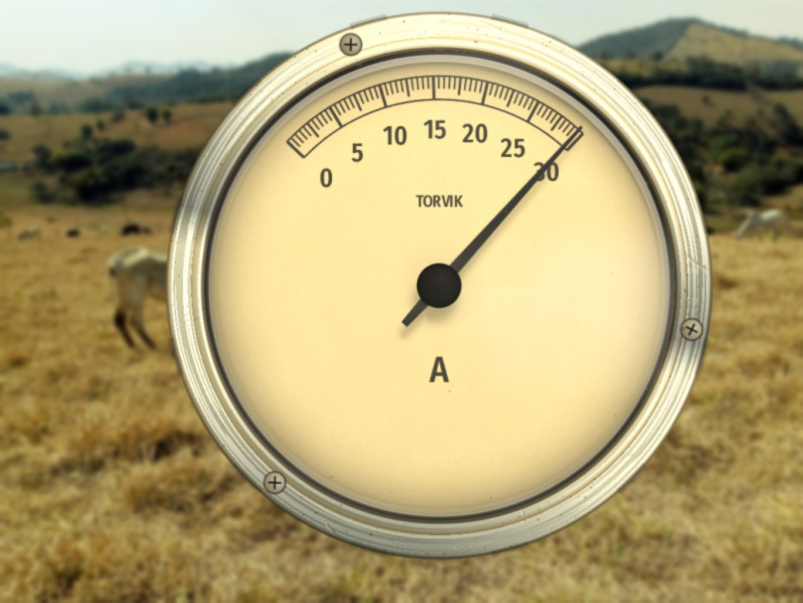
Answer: 29.5
